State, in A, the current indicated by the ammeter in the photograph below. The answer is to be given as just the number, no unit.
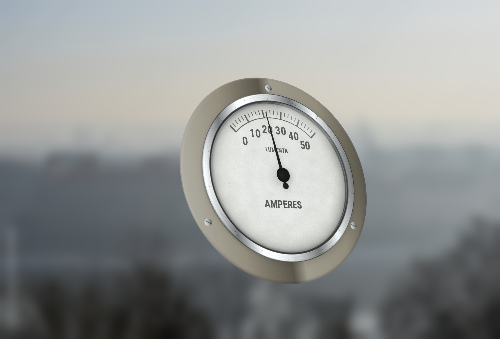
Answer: 20
